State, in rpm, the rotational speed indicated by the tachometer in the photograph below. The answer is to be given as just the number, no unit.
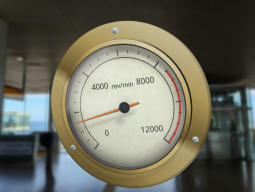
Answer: 1500
